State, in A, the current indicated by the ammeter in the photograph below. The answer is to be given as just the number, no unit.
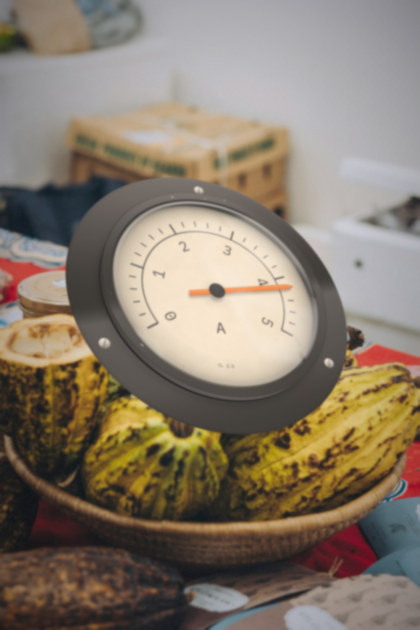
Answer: 4.2
